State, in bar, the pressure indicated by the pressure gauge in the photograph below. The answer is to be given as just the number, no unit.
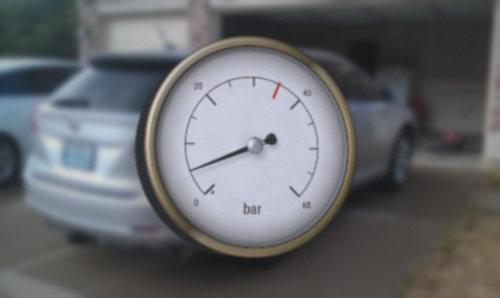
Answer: 5
